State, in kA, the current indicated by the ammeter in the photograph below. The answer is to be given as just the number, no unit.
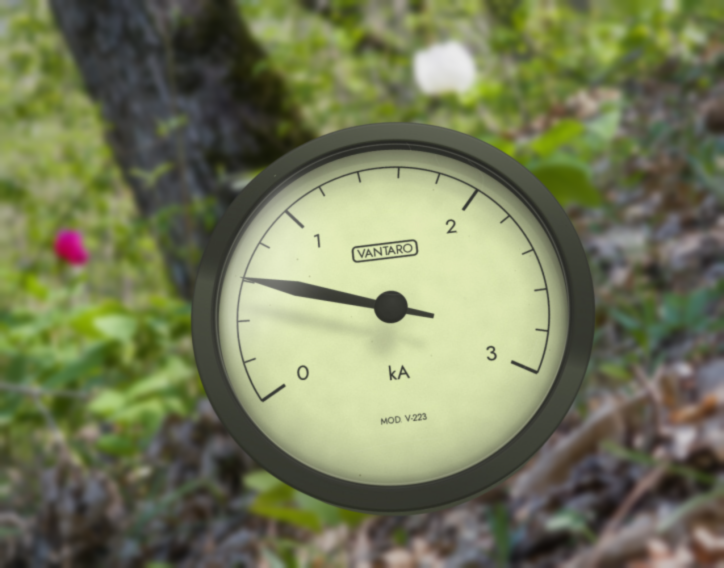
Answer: 0.6
